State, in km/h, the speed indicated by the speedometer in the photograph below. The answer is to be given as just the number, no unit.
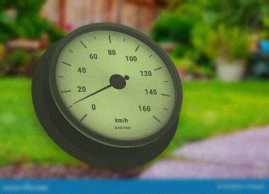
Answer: 10
